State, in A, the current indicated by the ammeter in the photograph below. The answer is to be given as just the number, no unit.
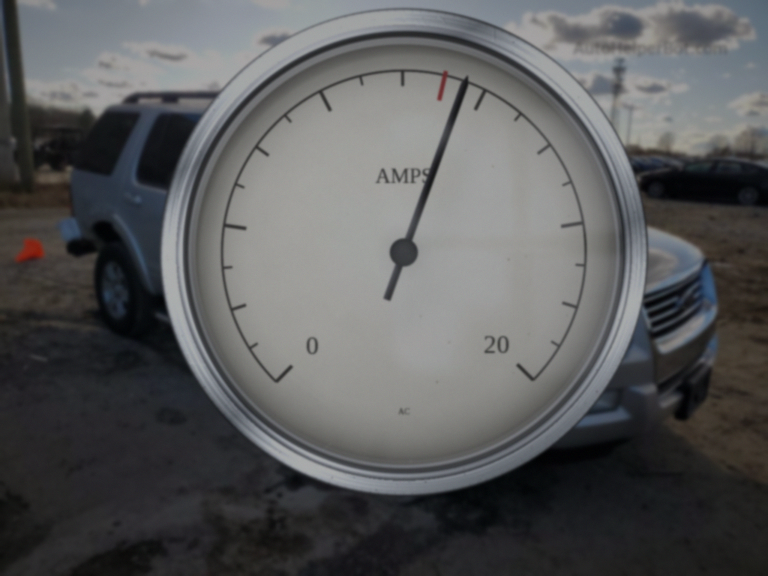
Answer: 11.5
